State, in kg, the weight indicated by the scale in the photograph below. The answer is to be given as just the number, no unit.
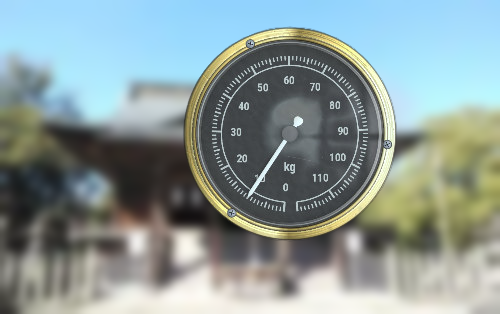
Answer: 10
